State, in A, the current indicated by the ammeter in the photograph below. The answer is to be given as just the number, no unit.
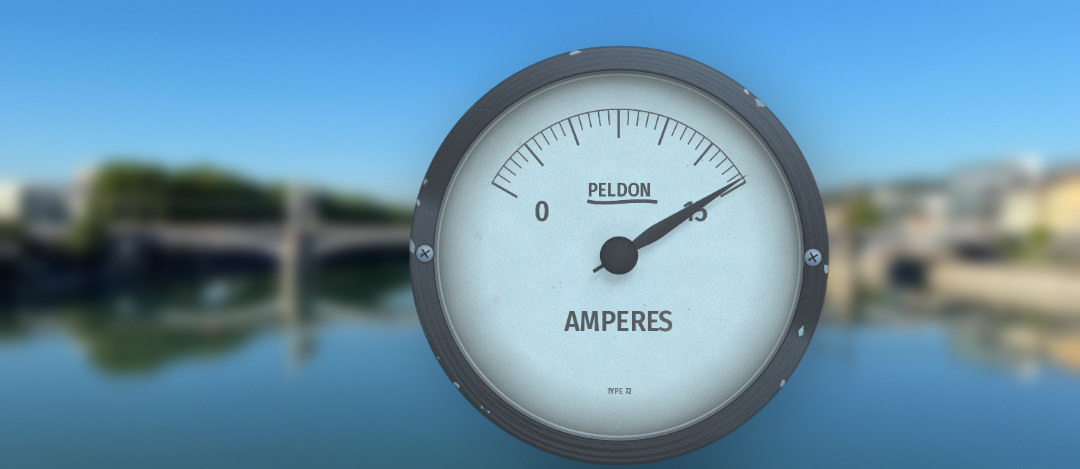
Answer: 14.75
